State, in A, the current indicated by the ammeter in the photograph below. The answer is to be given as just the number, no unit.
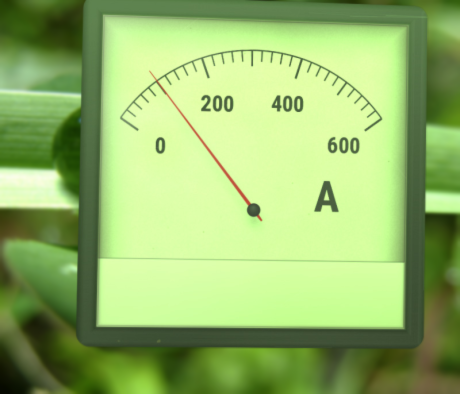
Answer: 100
